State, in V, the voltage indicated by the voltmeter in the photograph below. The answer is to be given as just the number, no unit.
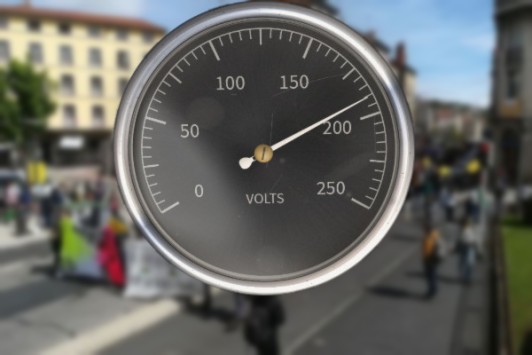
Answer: 190
